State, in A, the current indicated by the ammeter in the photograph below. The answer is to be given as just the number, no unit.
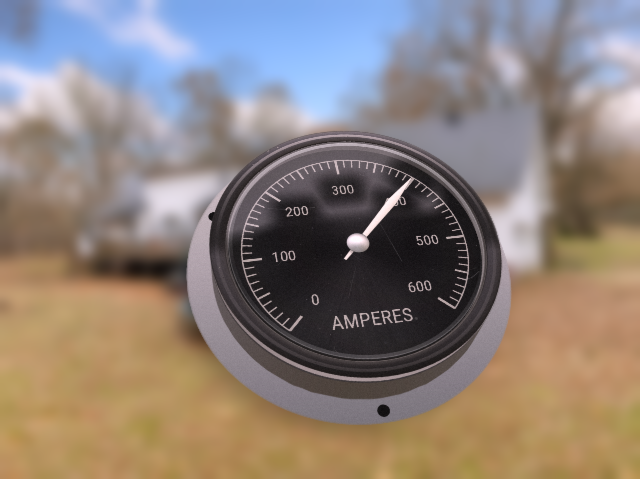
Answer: 400
